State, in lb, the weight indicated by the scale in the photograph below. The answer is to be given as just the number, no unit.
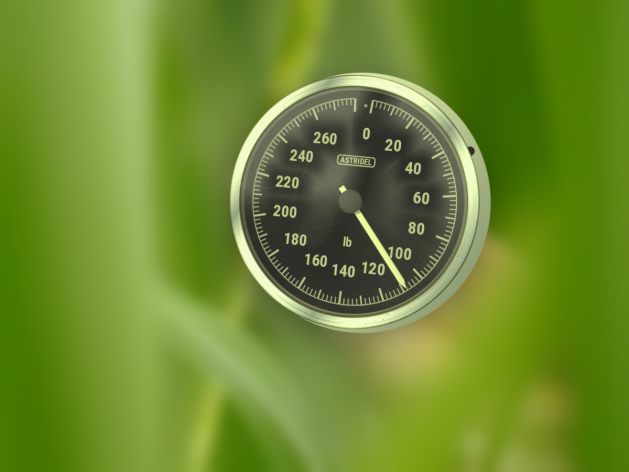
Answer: 108
